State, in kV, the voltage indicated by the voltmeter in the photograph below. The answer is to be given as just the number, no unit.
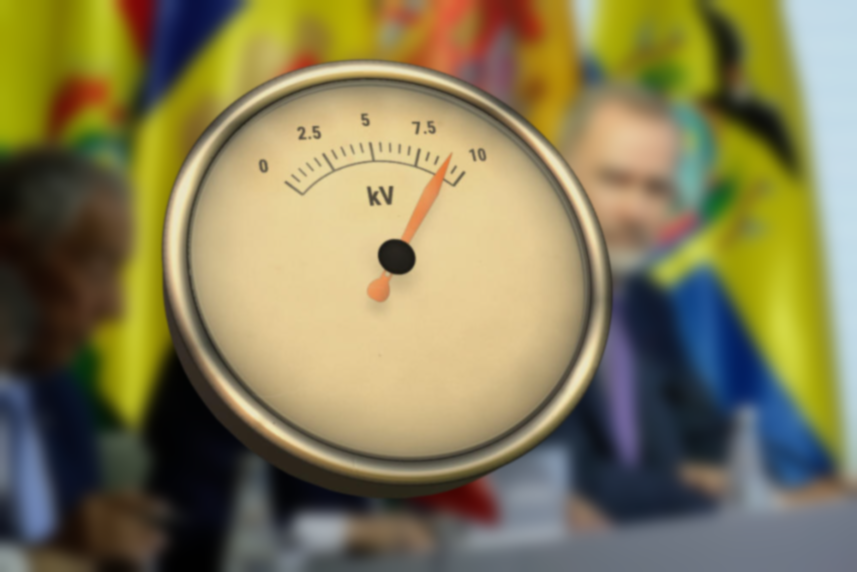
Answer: 9
